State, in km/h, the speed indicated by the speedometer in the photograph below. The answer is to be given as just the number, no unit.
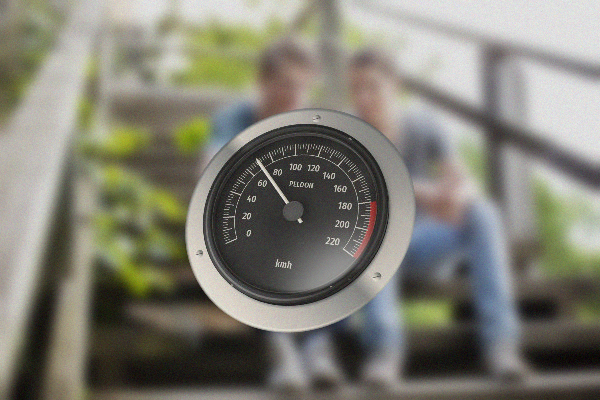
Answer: 70
